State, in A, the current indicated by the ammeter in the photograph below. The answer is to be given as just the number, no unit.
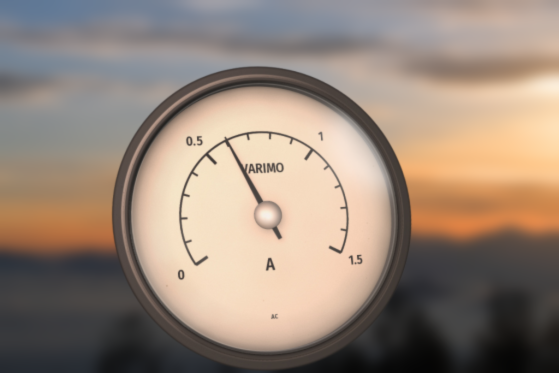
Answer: 0.6
